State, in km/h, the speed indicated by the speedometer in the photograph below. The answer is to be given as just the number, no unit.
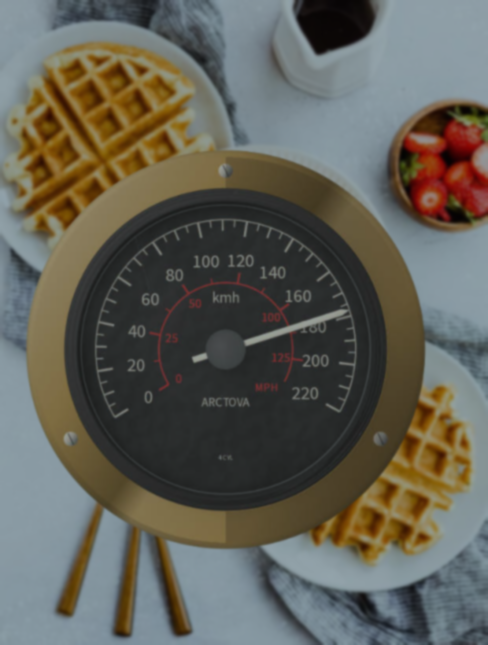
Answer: 177.5
